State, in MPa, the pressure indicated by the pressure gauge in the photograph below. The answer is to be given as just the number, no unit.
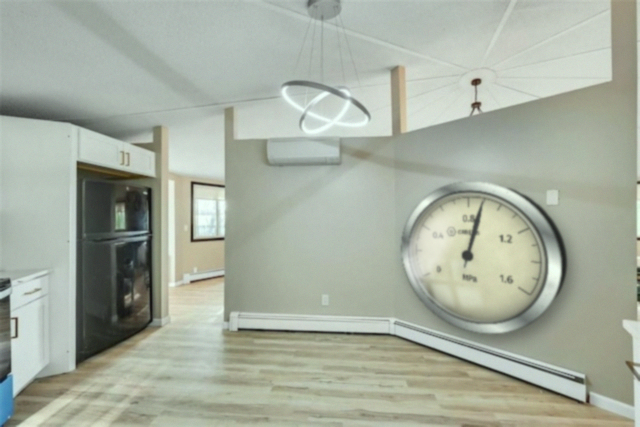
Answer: 0.9
